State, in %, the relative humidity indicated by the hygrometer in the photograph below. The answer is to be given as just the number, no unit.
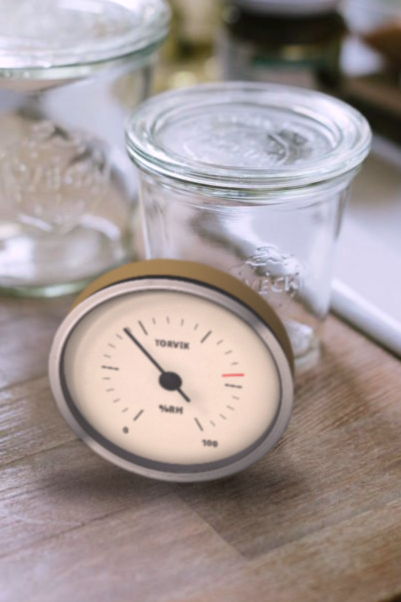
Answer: 36
